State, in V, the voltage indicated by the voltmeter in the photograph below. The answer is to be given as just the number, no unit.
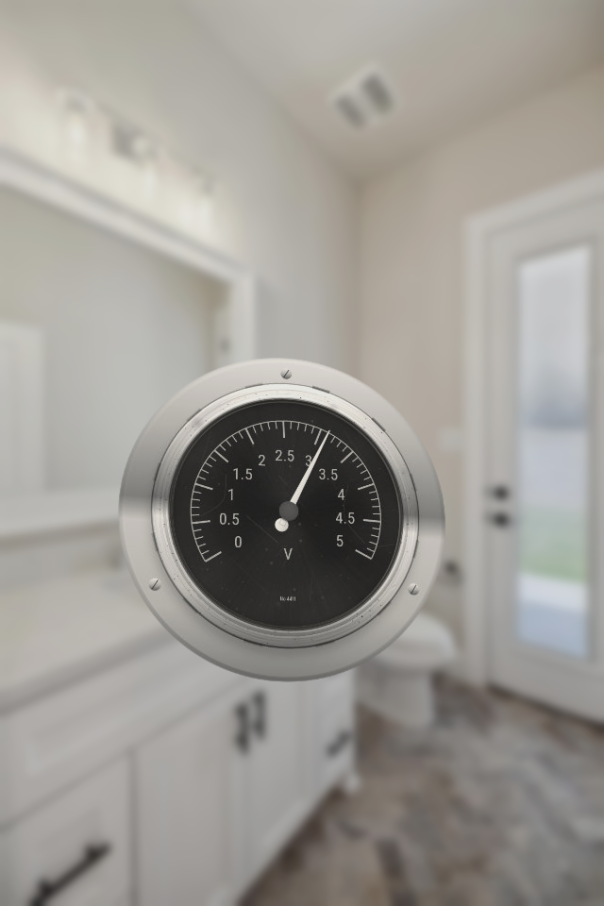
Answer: 3.1
